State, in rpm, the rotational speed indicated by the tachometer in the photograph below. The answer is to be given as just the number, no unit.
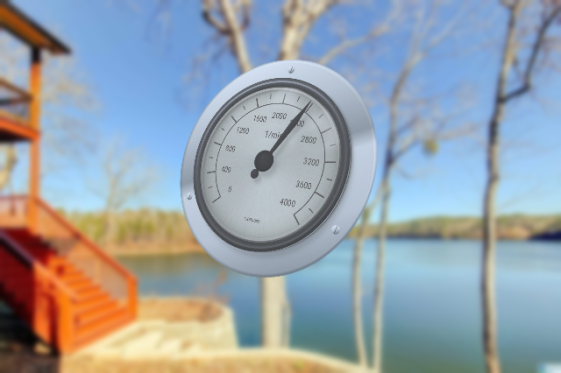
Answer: 2400
